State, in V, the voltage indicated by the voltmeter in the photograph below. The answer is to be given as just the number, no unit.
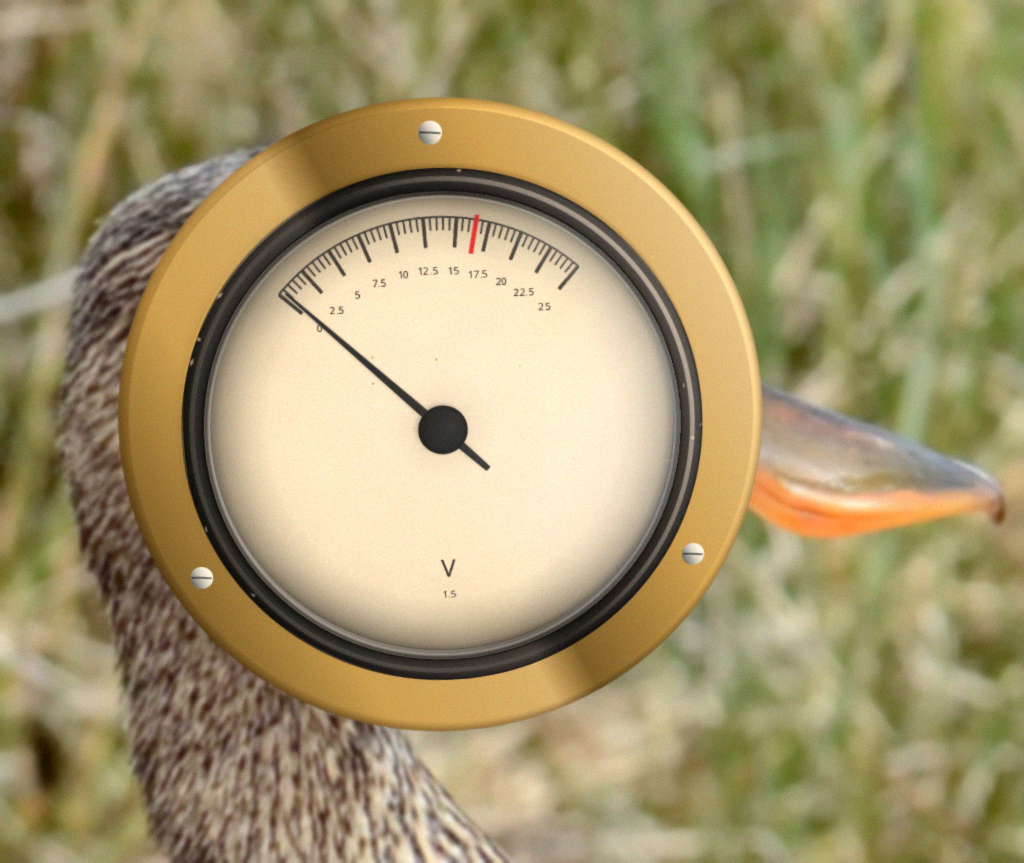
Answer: 0.5
